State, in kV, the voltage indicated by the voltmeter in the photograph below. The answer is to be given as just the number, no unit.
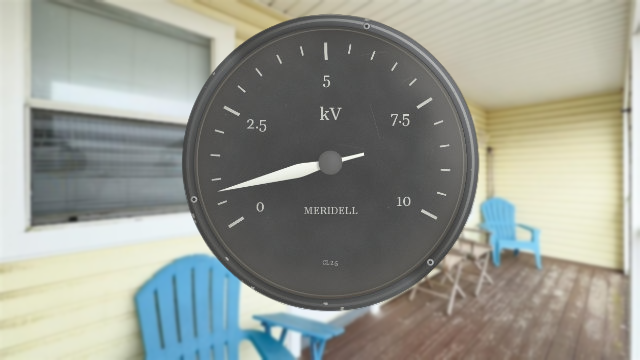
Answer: 0.75
